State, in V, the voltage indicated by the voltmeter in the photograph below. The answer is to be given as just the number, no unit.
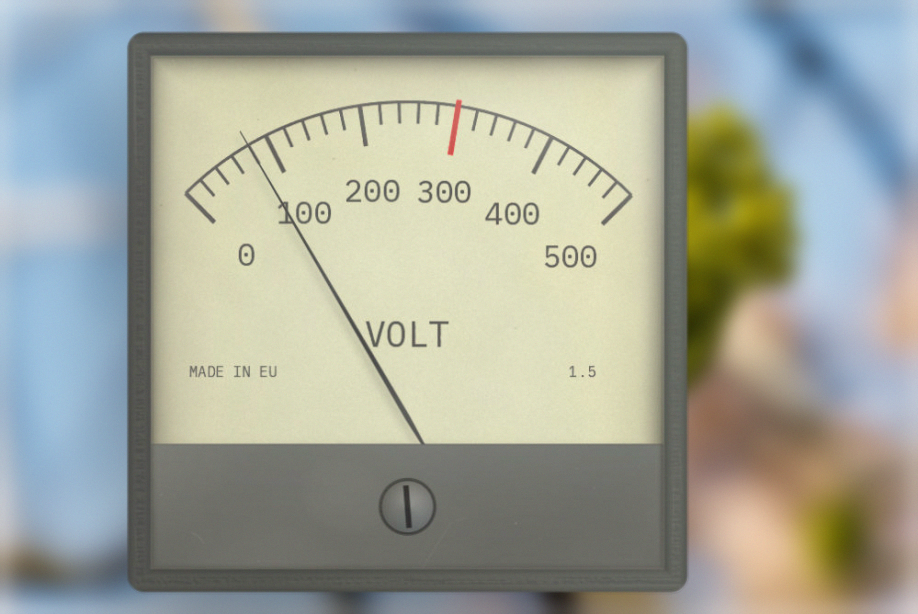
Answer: 80
